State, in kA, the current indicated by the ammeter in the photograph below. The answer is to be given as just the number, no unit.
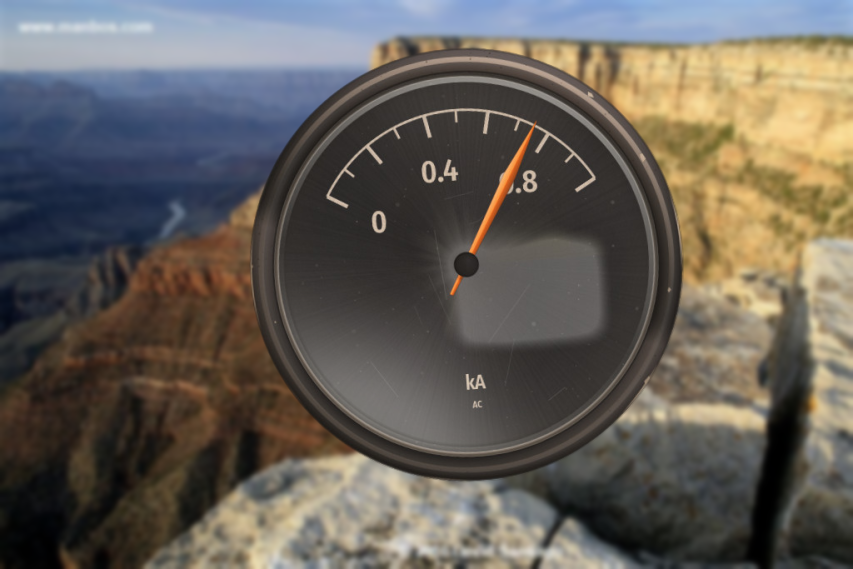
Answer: 0.75
